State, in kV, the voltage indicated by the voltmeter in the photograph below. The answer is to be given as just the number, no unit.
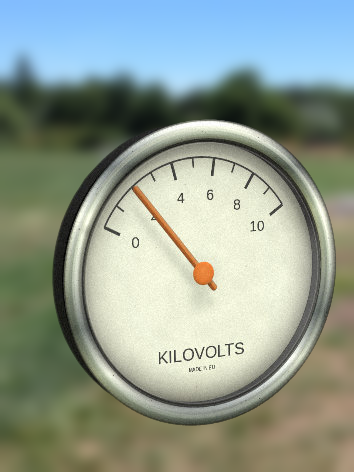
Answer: 2
